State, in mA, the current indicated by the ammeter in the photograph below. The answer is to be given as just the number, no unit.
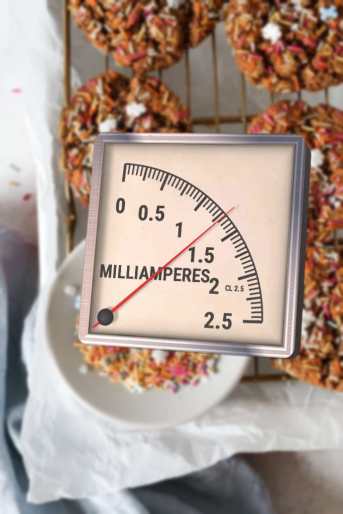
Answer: 1.3
